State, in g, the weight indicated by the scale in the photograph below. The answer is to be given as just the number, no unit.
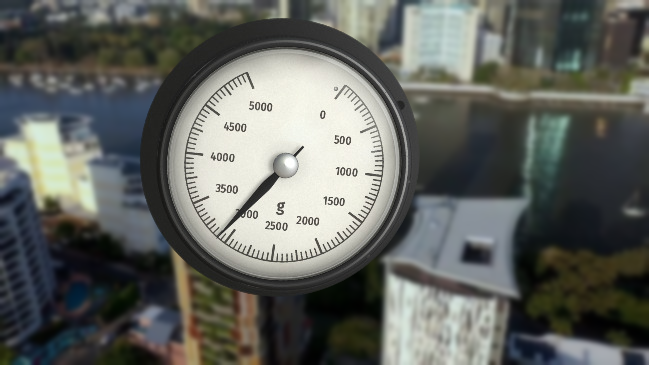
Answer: 3100
